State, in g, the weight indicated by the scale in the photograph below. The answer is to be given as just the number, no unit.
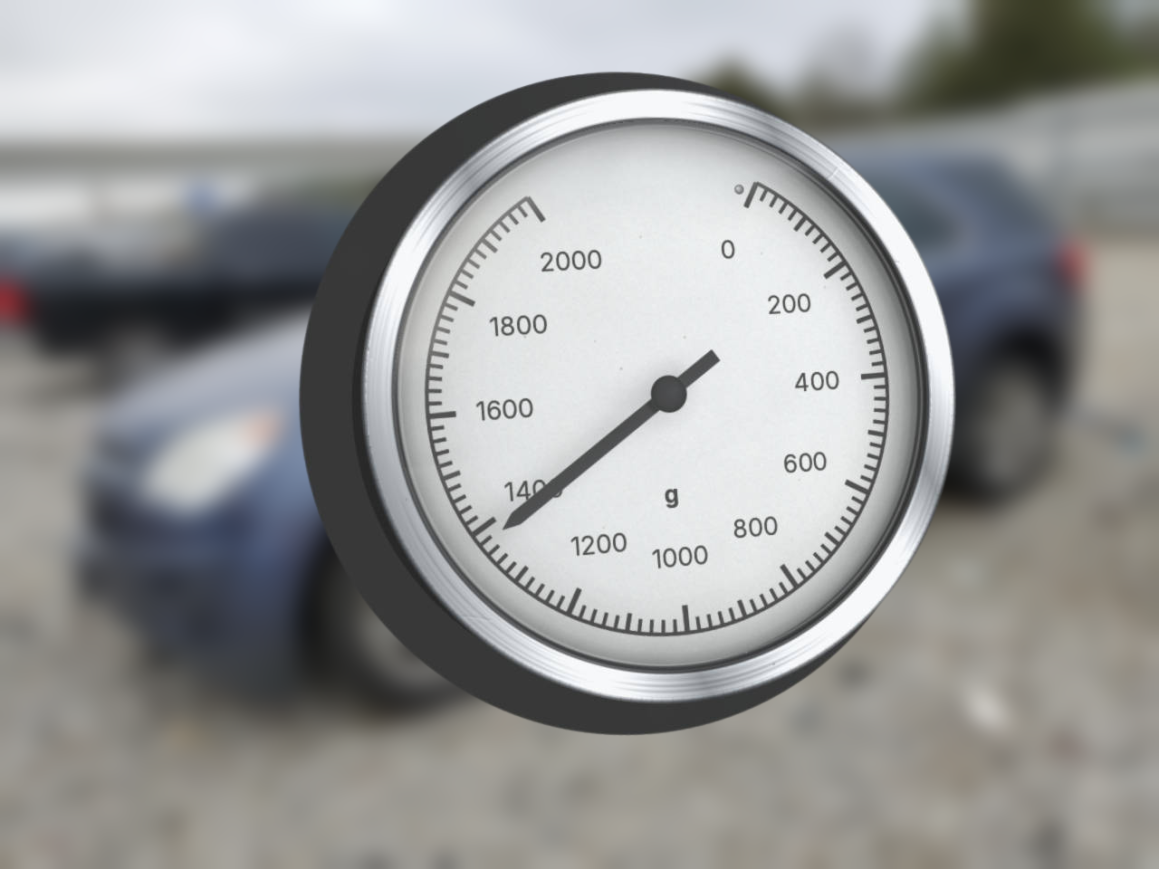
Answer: 1380
